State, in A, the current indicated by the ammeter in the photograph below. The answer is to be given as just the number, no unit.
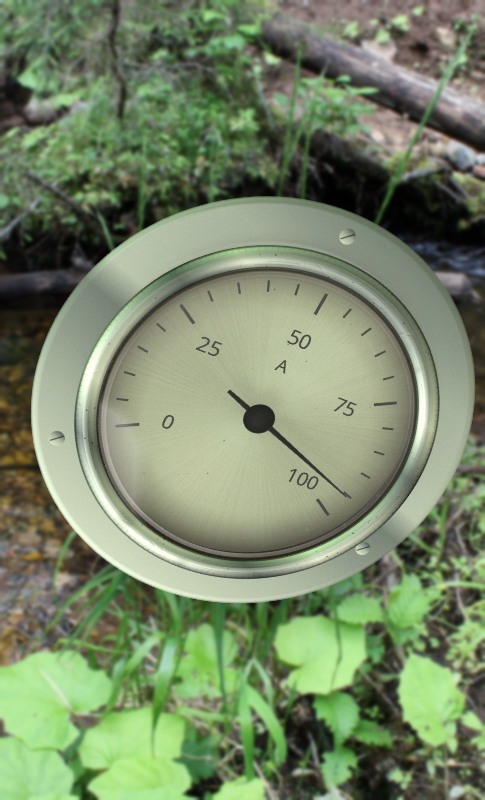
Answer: 95
